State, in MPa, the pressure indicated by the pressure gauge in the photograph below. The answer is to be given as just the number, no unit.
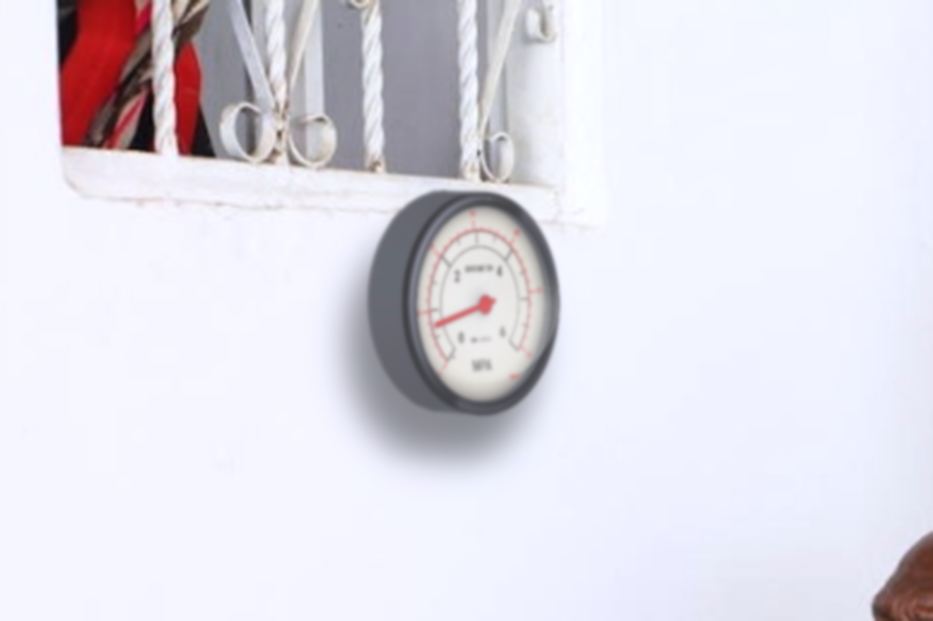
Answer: 0.75
